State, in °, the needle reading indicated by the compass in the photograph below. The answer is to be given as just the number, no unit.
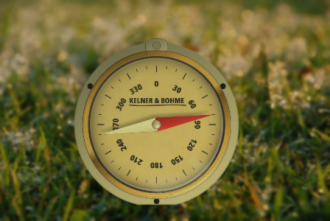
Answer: 80
